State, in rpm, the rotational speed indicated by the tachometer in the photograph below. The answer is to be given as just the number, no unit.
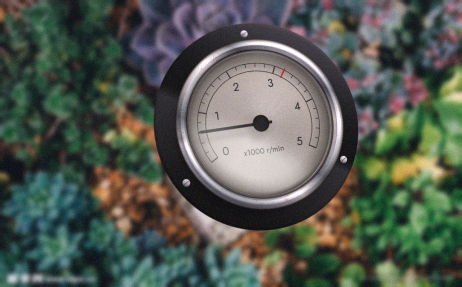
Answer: 600
